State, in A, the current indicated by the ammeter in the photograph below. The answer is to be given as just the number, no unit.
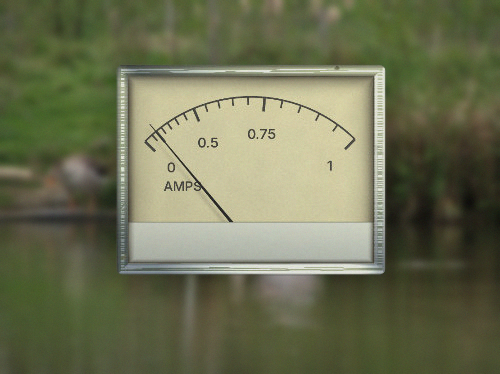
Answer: 0.25
